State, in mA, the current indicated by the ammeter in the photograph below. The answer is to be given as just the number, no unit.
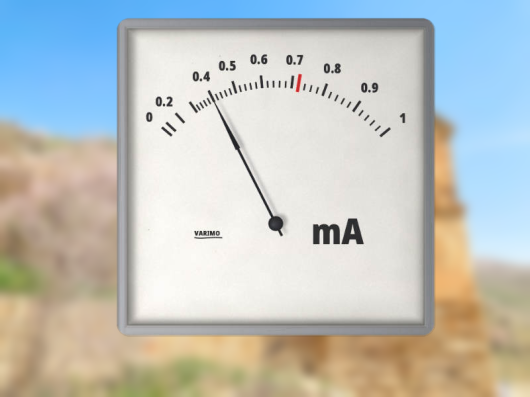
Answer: 0.4
